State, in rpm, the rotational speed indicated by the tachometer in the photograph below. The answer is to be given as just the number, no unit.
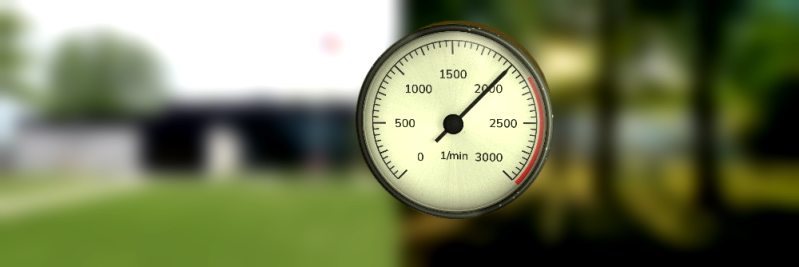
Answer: 2000
